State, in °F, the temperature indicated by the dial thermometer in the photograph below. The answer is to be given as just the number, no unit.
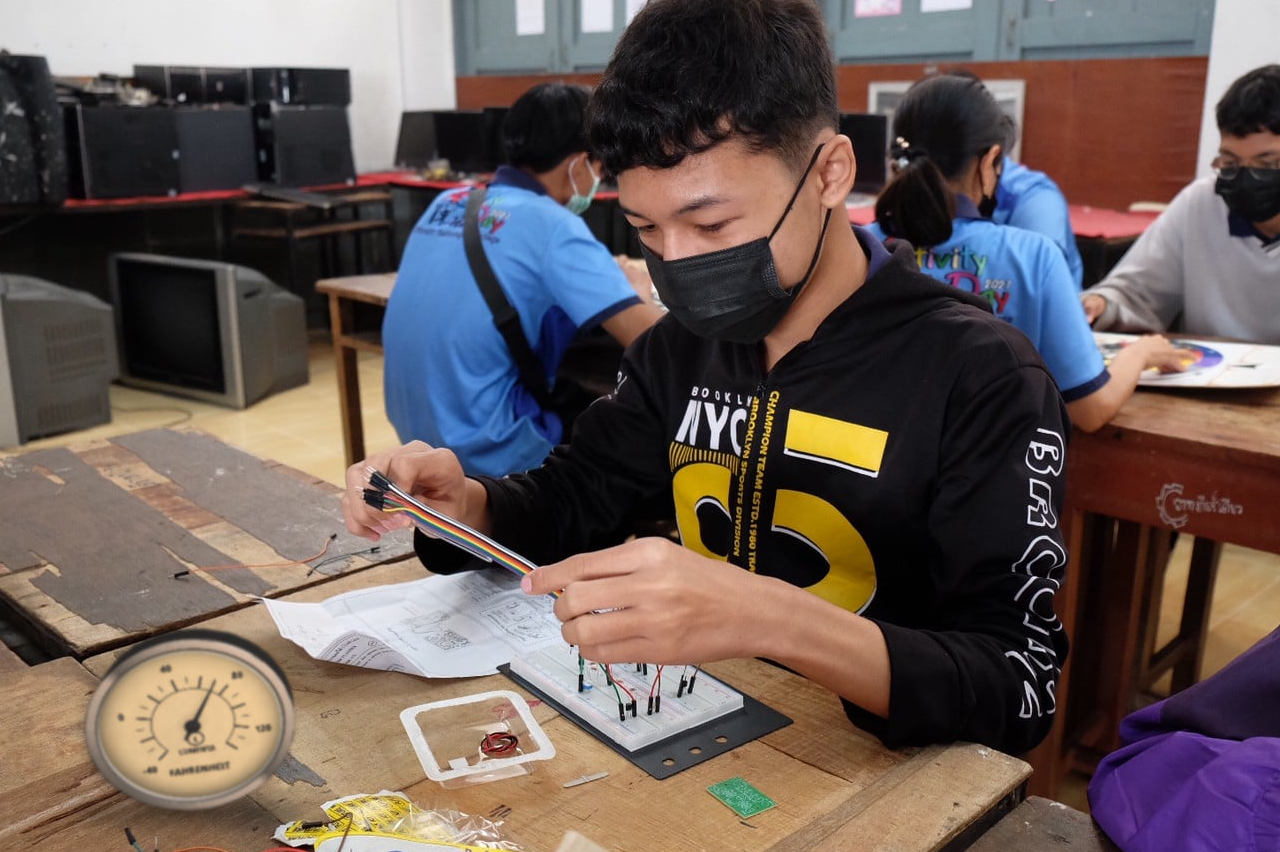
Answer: 70
